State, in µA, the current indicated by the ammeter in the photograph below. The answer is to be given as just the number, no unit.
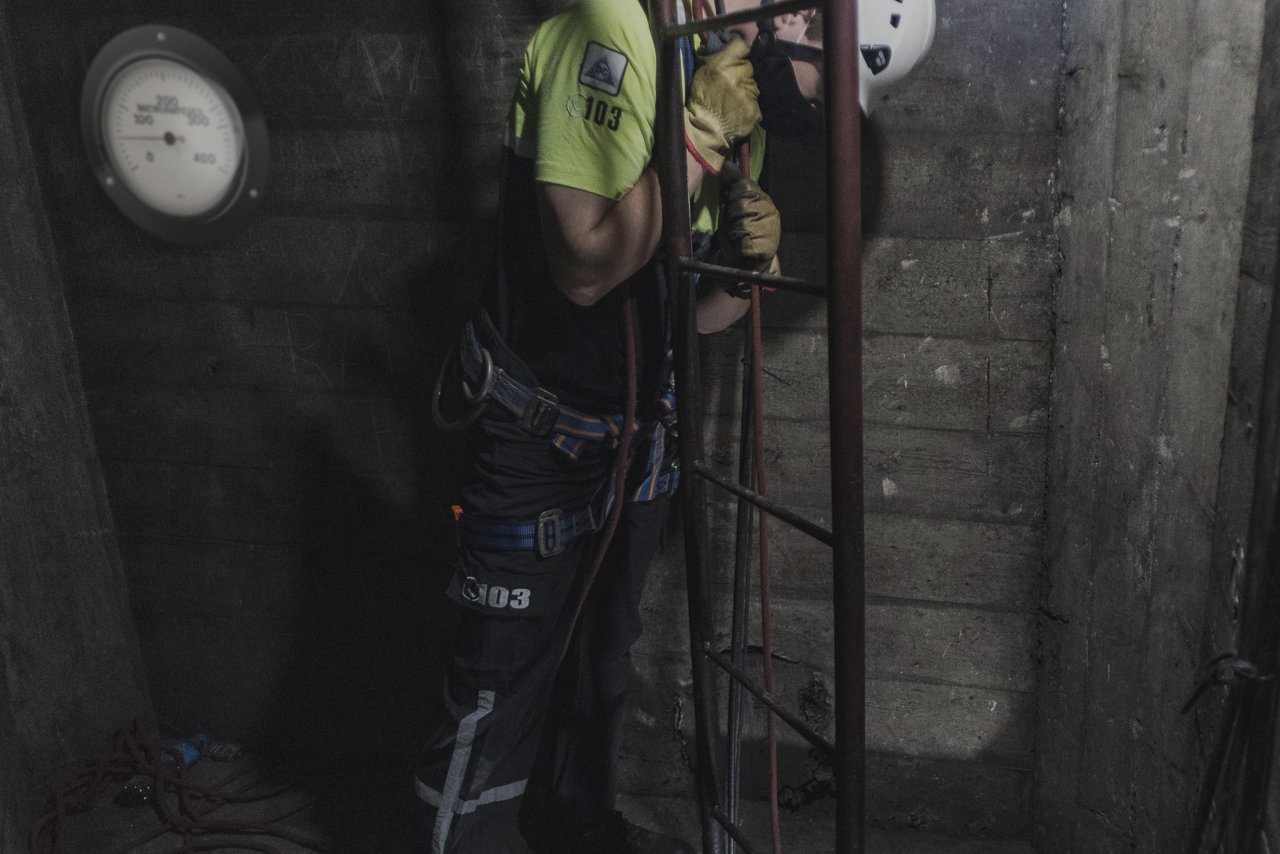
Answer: 50
